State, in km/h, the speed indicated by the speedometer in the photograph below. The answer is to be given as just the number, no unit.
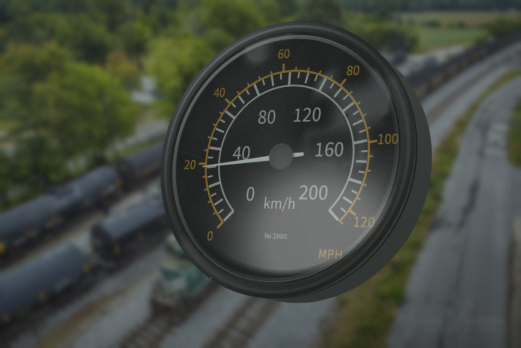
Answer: 30
